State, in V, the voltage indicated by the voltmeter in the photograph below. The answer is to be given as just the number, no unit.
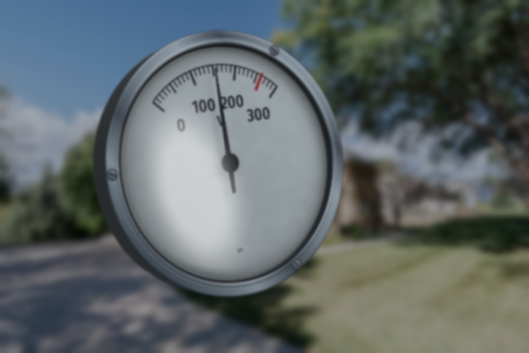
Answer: 150
